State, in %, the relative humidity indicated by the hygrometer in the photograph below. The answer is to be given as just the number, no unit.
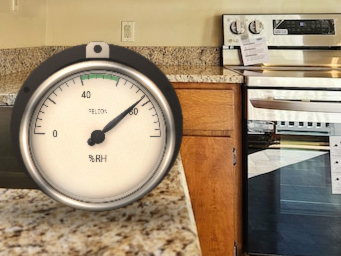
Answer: 76
